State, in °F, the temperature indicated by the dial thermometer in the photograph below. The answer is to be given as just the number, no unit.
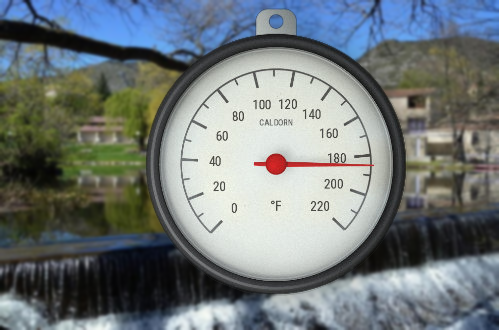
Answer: 185
